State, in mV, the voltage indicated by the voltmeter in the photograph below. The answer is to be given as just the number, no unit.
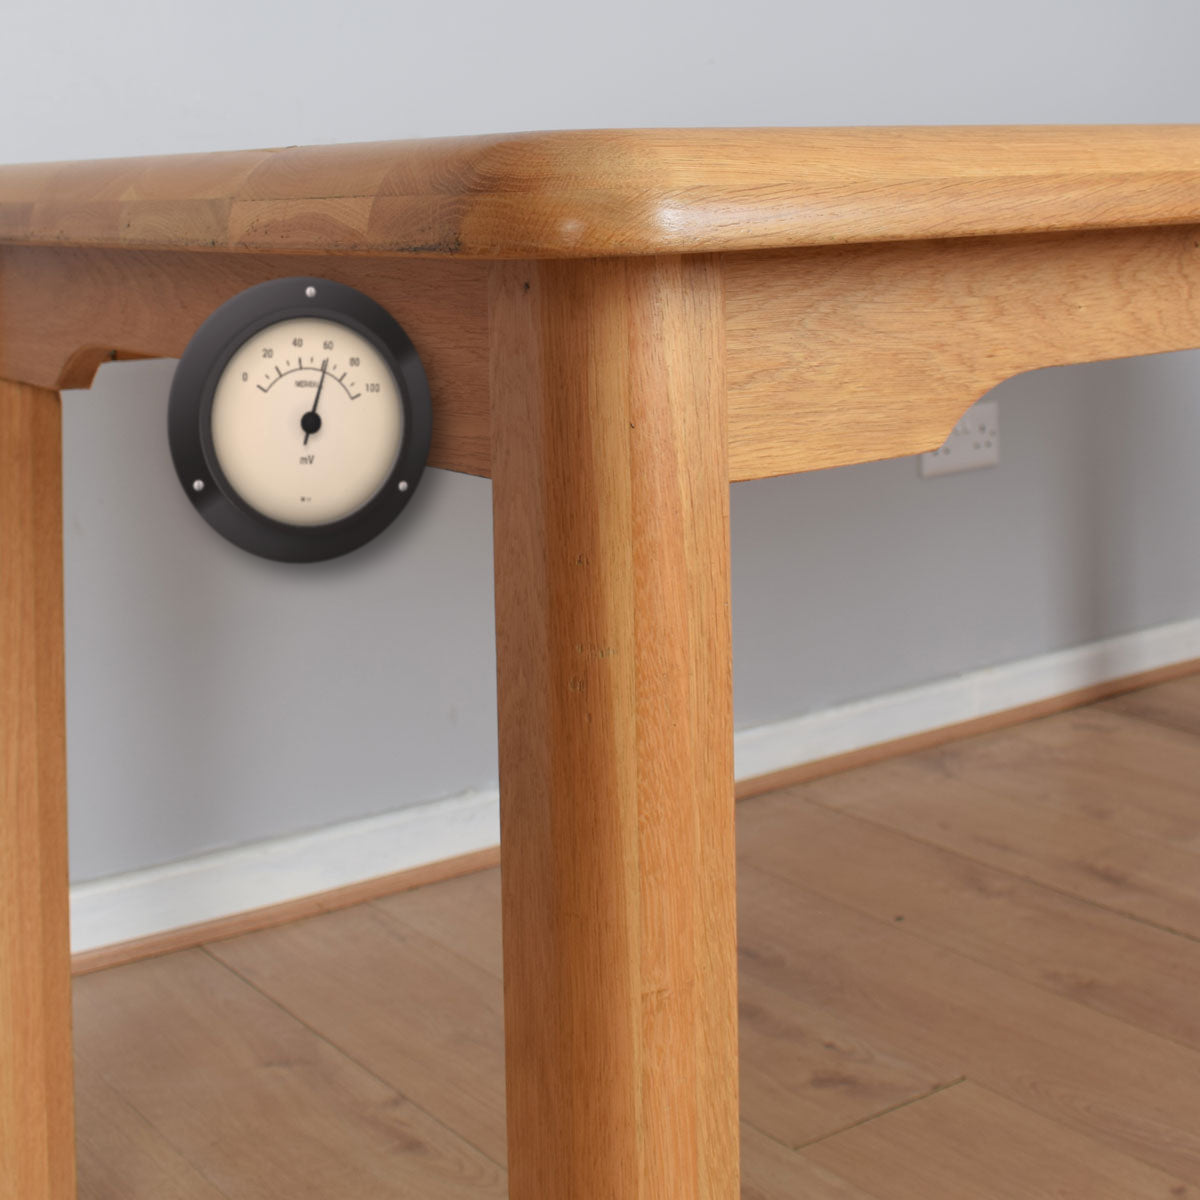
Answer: 60
